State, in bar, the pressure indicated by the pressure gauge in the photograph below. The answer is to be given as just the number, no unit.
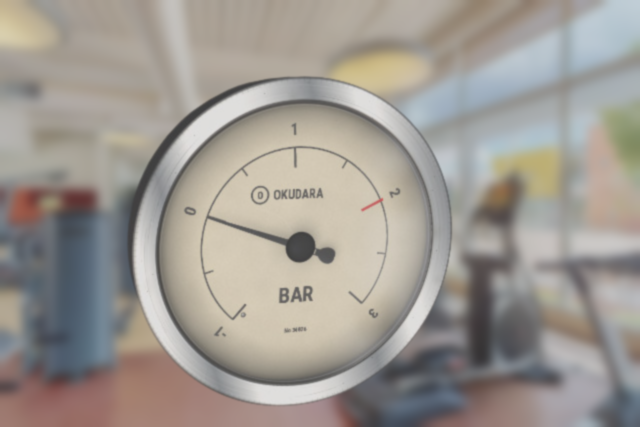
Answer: 0
